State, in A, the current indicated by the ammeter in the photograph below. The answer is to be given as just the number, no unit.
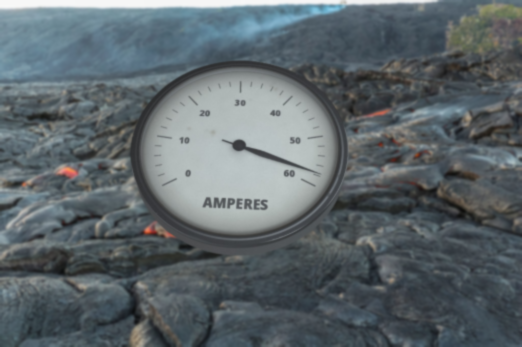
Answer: 58
